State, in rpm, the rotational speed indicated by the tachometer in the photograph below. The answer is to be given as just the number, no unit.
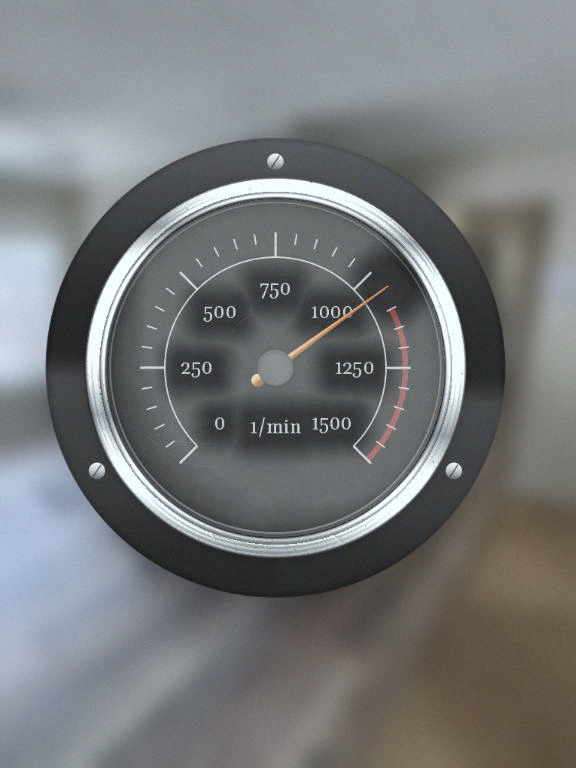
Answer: 1050
